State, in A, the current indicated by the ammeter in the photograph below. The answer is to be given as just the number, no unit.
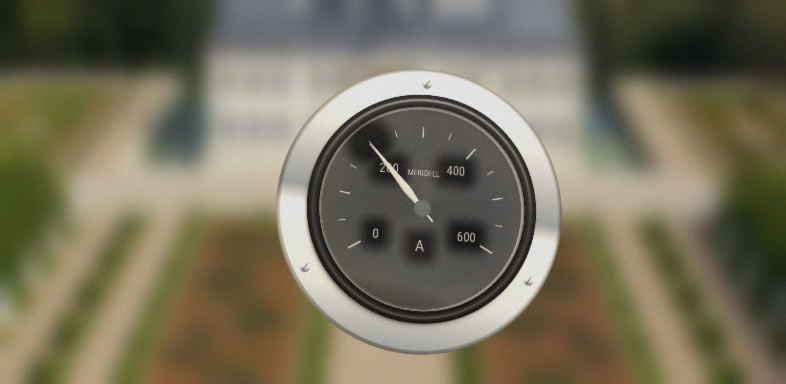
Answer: 200
